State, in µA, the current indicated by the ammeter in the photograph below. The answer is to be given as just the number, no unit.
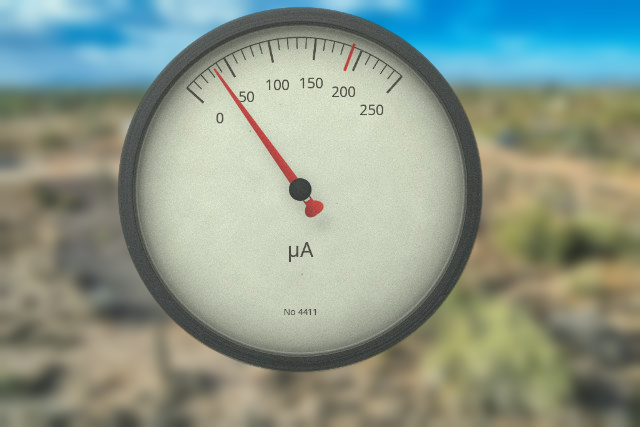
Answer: 35
